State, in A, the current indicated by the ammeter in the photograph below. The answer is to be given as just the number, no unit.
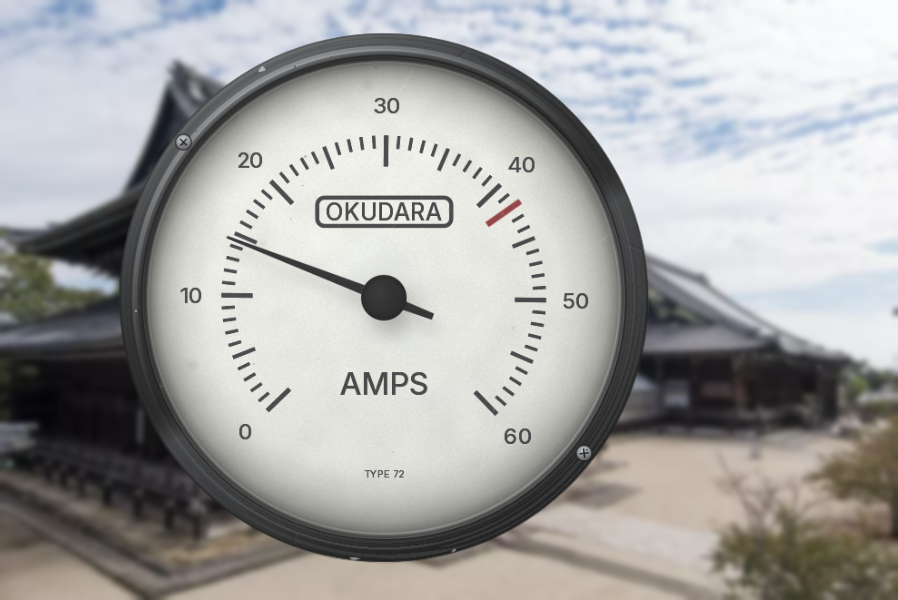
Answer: 14.5
